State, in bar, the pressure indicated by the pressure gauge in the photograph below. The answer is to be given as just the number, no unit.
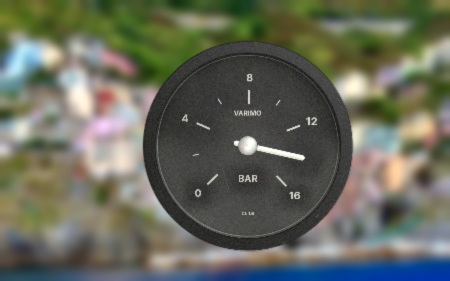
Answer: 14
